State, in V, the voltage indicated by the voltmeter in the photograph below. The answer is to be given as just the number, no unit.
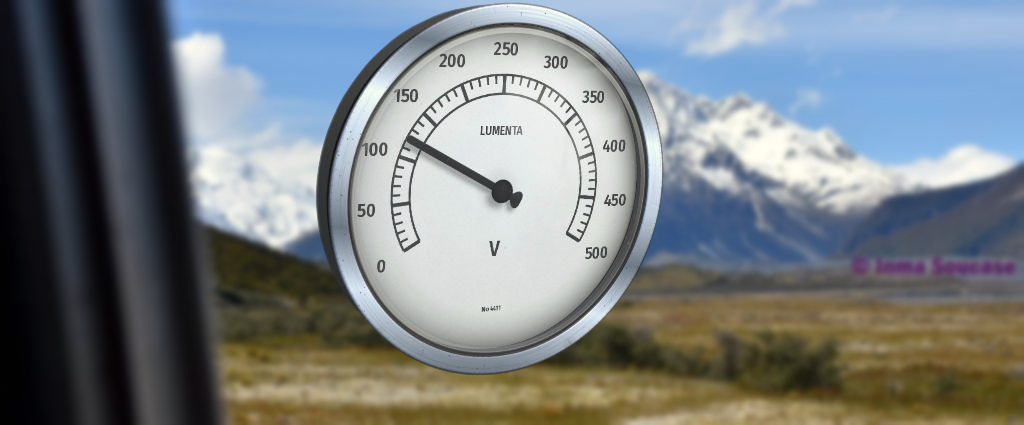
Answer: 120
